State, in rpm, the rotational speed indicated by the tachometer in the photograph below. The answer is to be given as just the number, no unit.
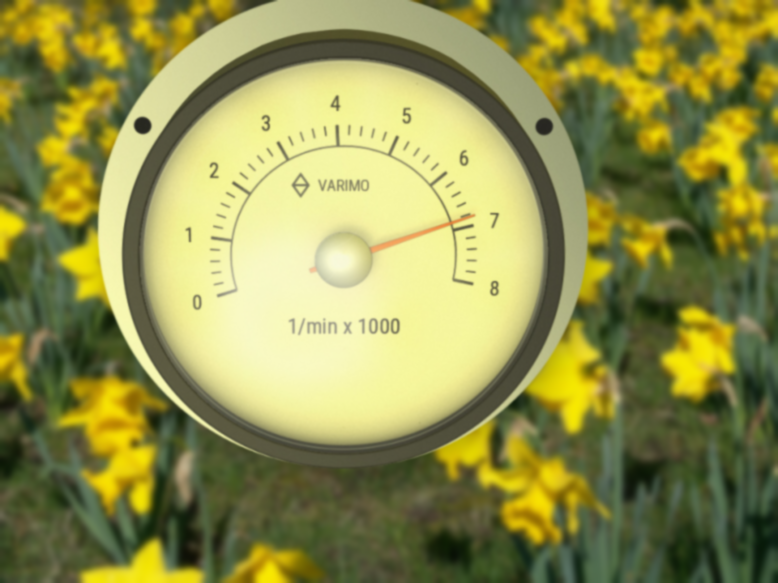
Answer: 6800
